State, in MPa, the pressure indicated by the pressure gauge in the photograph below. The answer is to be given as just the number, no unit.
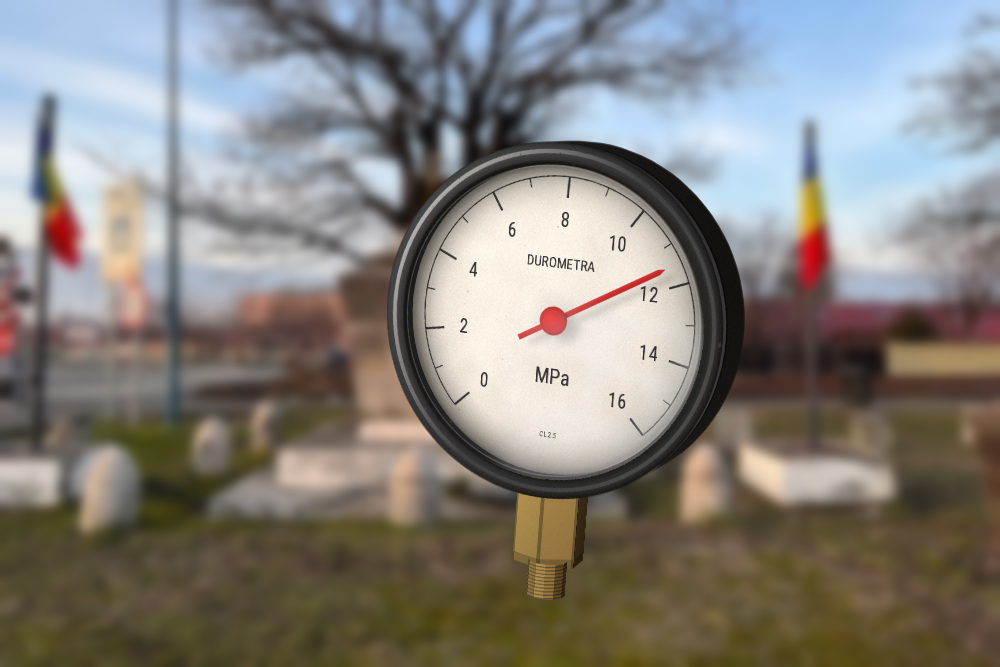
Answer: 11.5
